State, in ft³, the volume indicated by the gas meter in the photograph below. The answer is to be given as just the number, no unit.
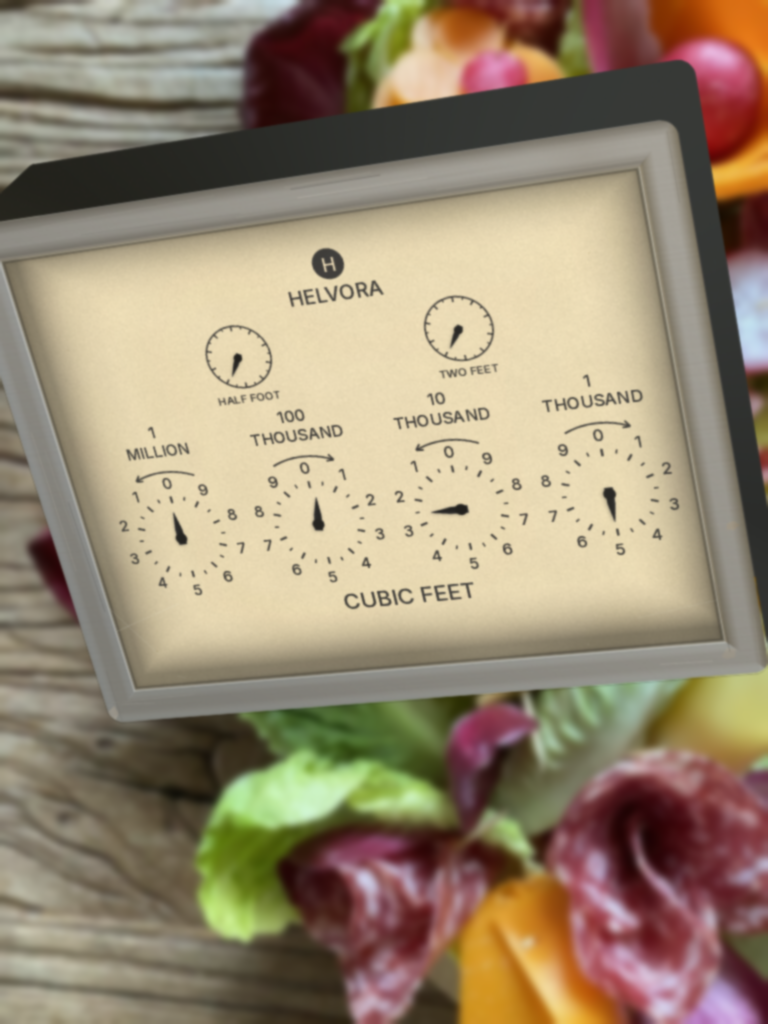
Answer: 2500
